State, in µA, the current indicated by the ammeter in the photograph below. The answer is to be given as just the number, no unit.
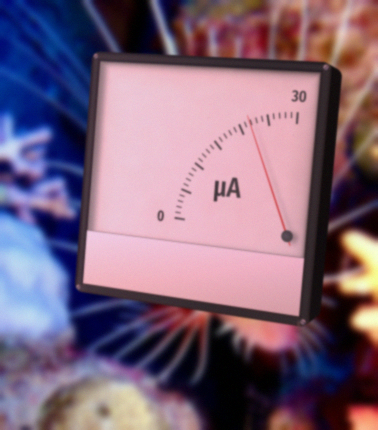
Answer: 22
